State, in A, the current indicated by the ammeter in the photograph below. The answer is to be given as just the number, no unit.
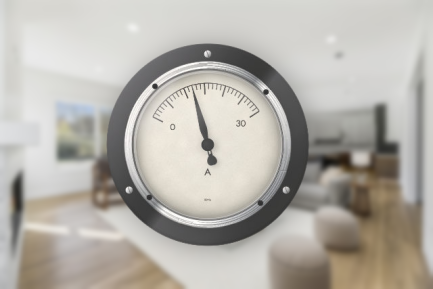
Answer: 12
